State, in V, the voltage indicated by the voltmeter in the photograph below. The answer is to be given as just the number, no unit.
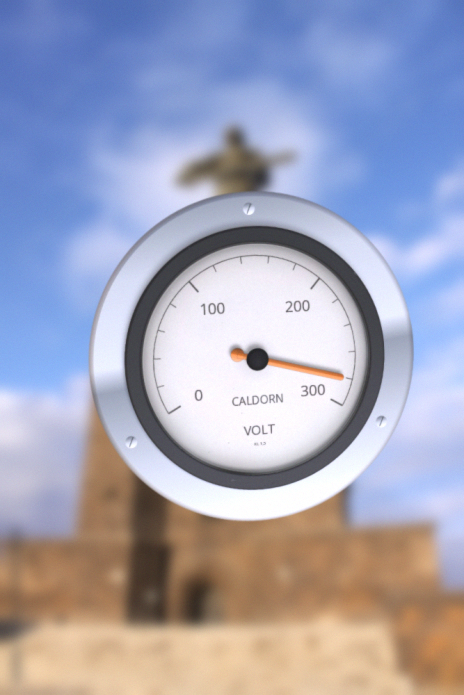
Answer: 280
